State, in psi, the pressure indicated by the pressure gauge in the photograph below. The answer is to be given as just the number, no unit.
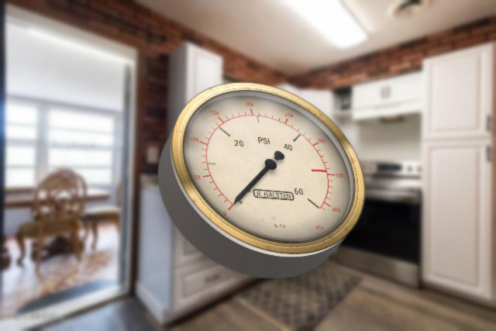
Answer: 0
